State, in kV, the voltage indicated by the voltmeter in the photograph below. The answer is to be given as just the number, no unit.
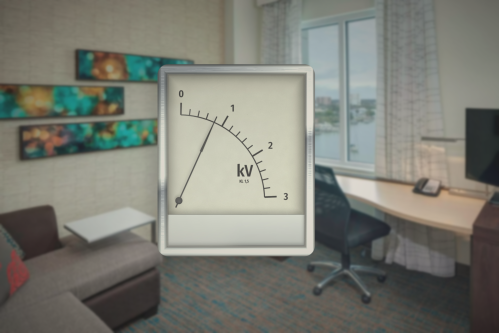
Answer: 0.8
